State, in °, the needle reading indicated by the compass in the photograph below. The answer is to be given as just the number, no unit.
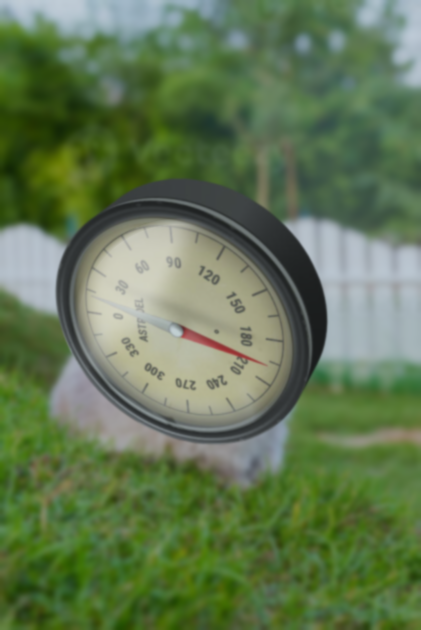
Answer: 195
